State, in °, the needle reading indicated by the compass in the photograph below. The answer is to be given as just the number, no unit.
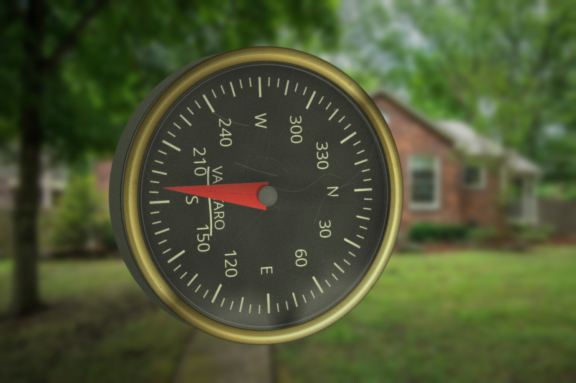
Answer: 187.5
